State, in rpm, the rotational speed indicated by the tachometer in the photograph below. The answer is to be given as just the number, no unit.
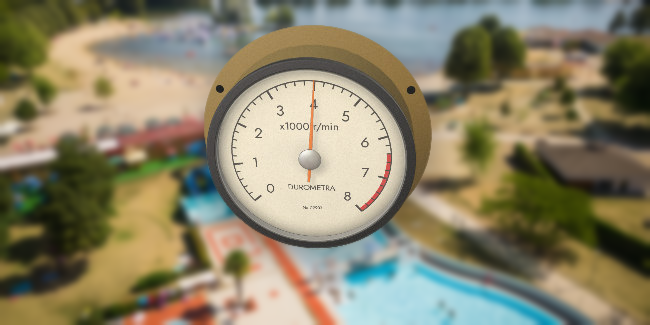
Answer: 4000
